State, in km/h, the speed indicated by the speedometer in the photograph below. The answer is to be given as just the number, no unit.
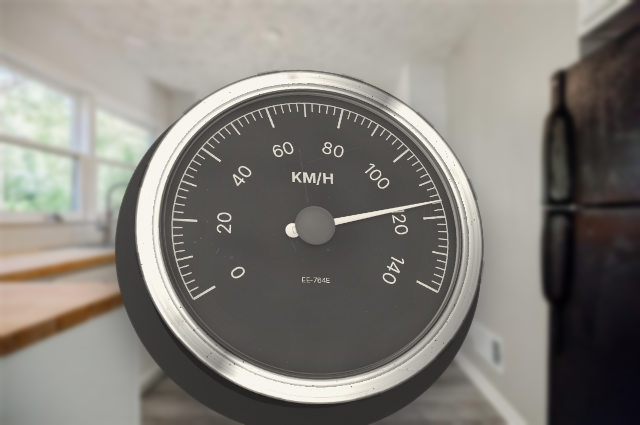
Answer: 116
